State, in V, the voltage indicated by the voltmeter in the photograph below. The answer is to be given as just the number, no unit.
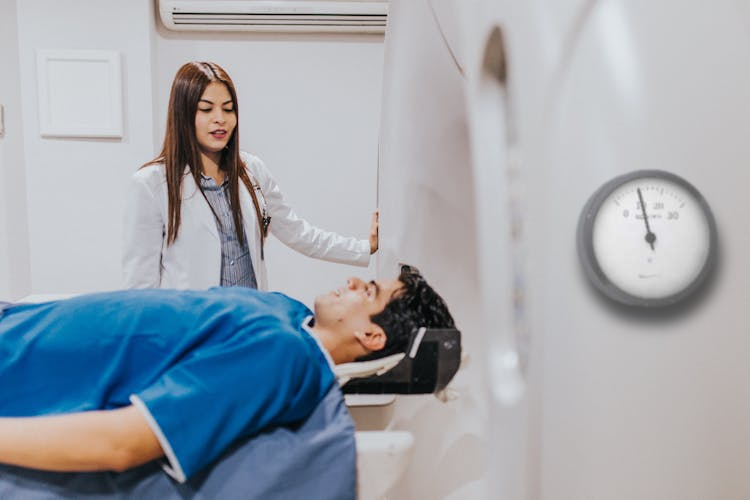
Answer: 10
